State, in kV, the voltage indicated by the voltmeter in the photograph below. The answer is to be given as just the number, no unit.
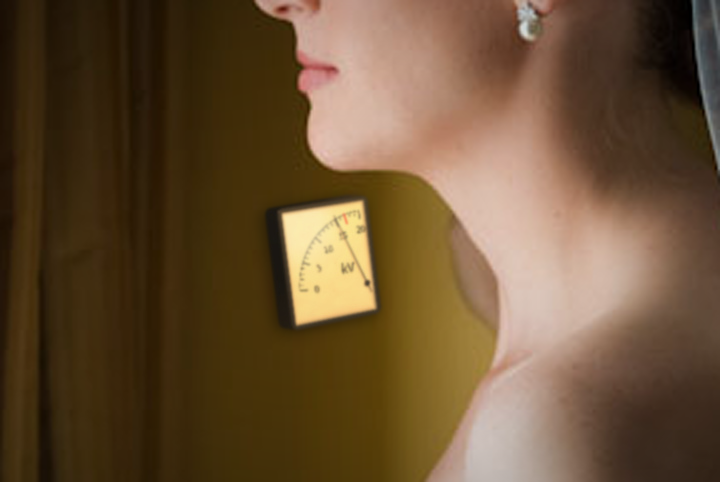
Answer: 15
